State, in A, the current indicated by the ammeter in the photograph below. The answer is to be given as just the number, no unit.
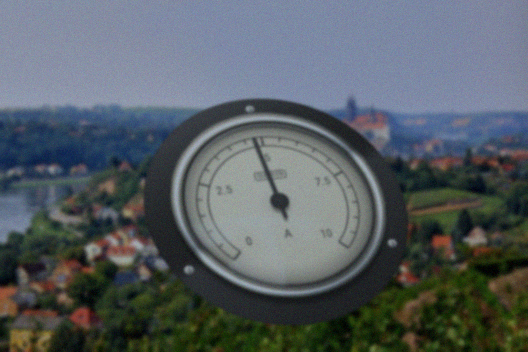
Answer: 4.75
